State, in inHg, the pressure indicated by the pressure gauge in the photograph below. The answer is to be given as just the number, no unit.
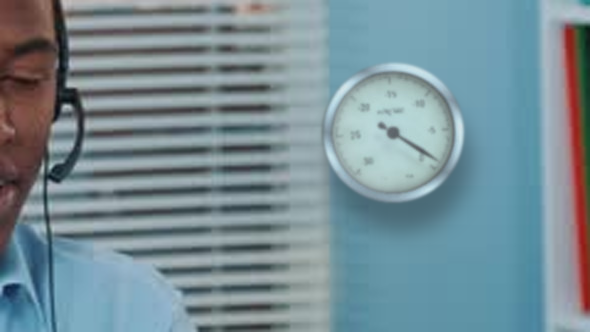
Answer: -1
